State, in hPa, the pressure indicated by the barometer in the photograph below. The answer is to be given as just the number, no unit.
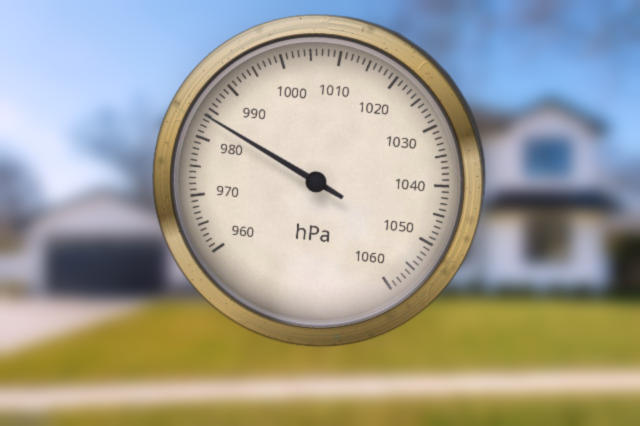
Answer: 984
